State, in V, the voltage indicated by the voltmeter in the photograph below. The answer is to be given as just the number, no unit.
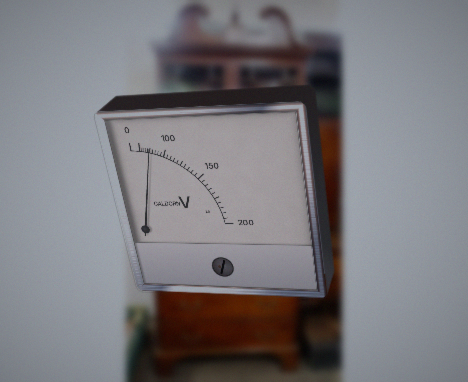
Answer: 75
